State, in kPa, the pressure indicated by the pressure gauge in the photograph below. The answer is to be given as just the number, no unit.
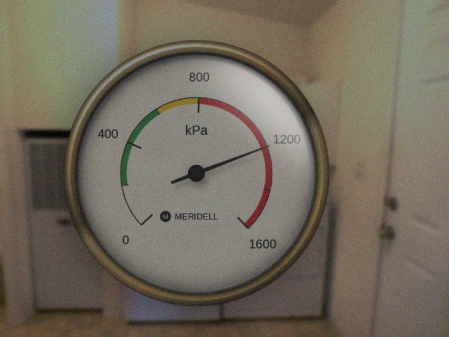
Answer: 1200
